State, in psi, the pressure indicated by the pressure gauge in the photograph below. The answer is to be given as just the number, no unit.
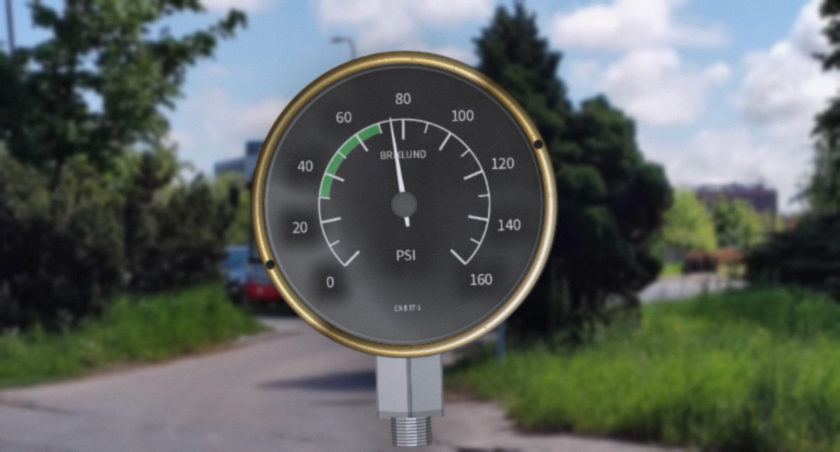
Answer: 75
